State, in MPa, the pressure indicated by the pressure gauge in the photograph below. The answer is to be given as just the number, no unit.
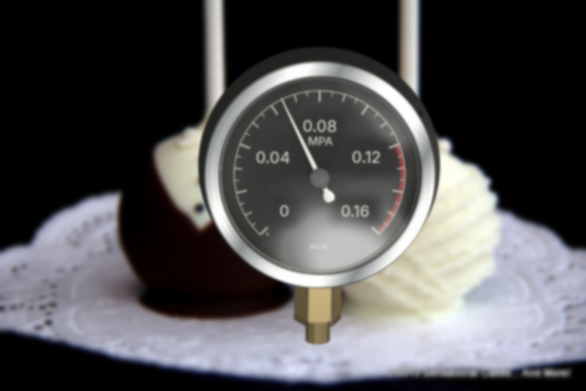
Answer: 0.065
